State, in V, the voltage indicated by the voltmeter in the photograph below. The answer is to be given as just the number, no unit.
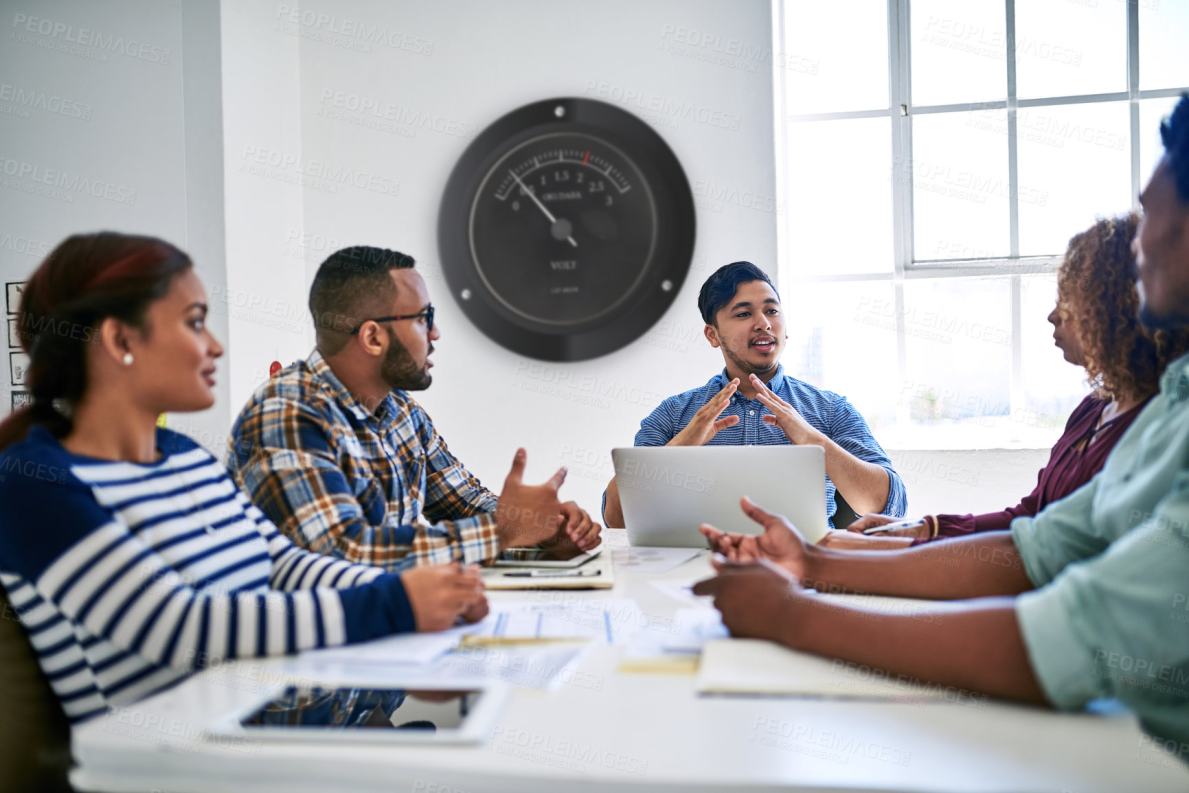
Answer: 0.5
